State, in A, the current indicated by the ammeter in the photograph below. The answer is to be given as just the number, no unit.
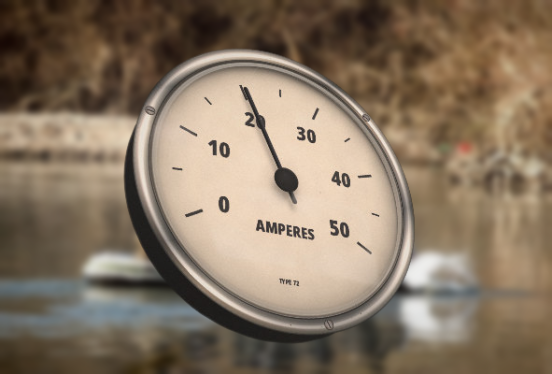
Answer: 20
